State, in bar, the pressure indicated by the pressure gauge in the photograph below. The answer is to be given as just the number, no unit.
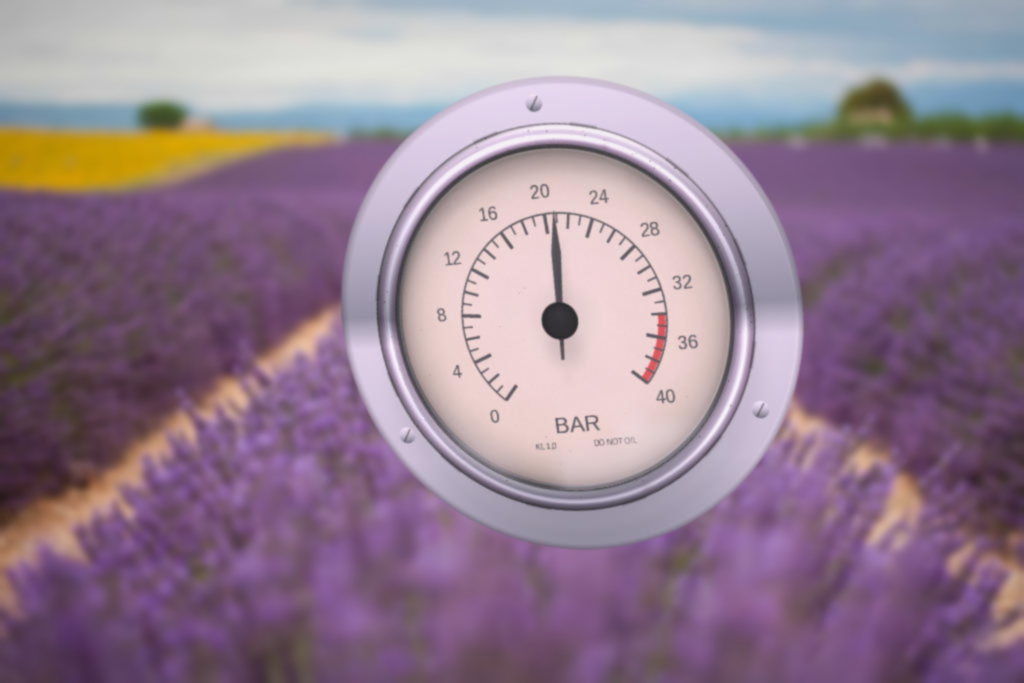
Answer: 21
